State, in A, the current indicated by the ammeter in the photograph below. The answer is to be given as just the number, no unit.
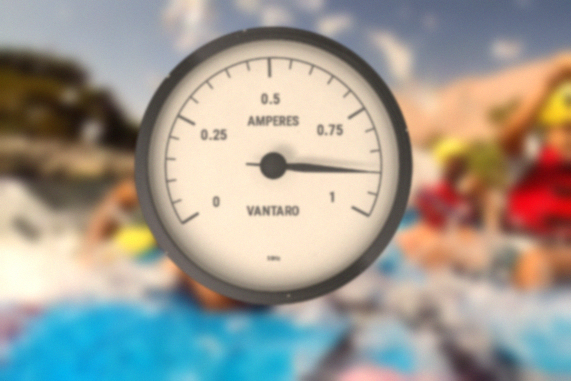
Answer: 0.9
